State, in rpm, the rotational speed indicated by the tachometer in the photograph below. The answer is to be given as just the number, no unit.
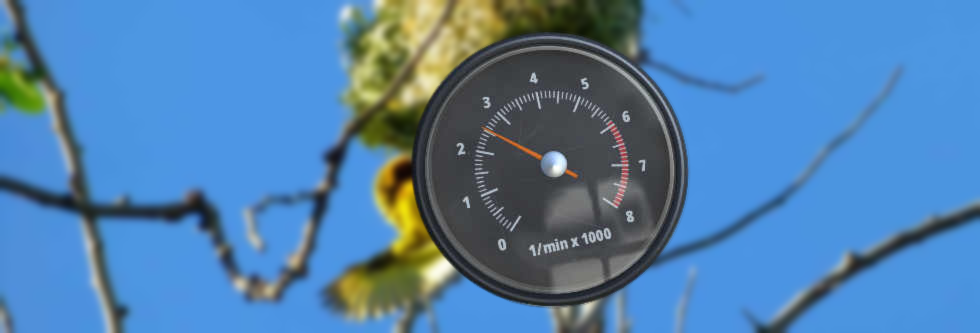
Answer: 2500
